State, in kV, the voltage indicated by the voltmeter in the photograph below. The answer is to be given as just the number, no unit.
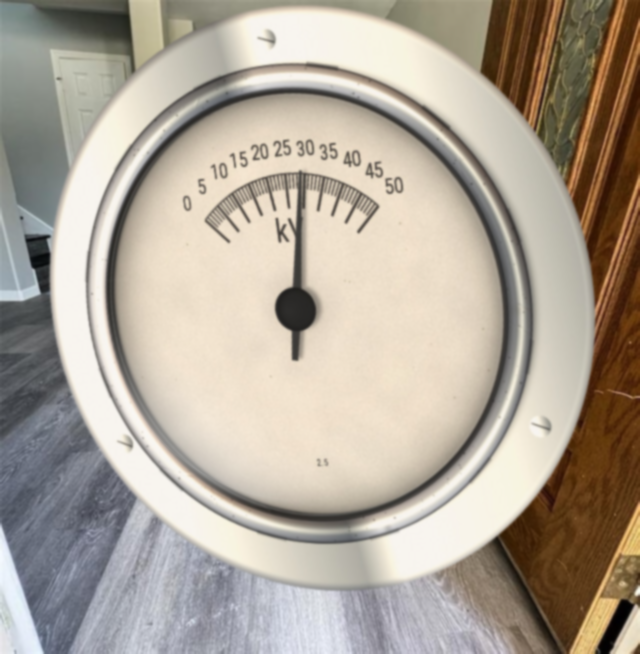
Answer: 30
